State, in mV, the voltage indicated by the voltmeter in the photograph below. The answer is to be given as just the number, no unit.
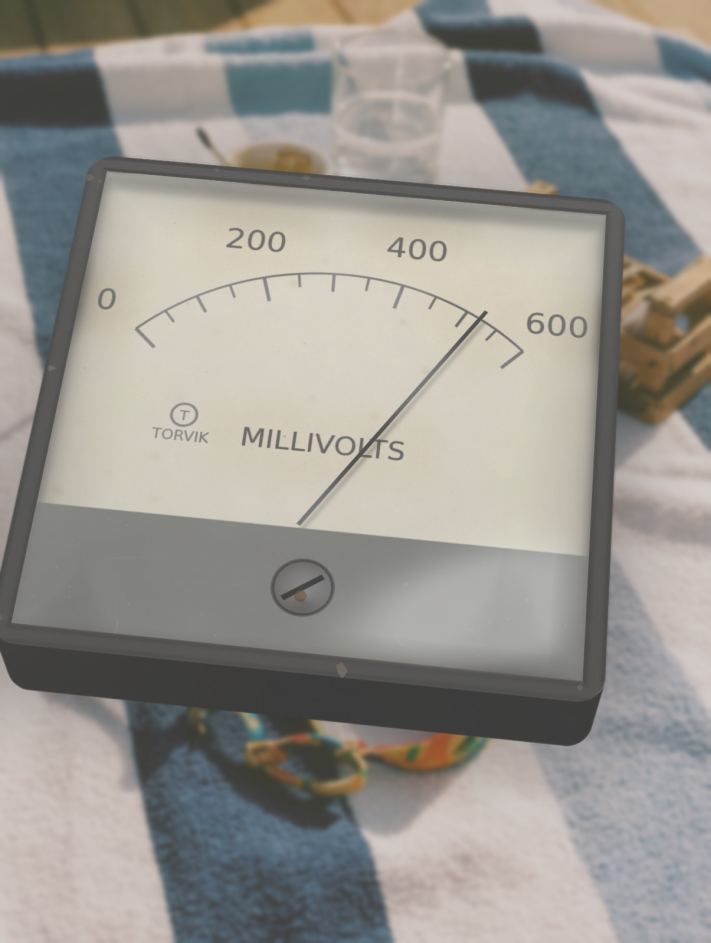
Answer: 525
